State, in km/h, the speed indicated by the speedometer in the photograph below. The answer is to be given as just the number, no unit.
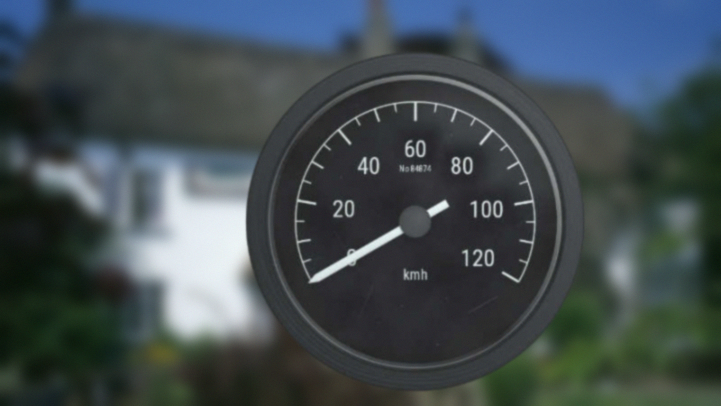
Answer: 0
